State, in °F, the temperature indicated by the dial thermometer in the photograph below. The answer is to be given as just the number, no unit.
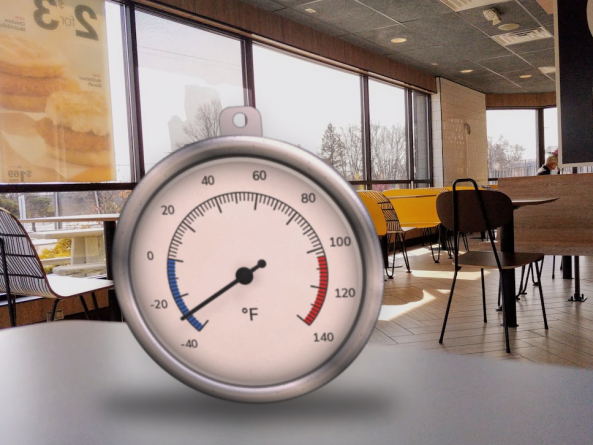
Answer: -30
